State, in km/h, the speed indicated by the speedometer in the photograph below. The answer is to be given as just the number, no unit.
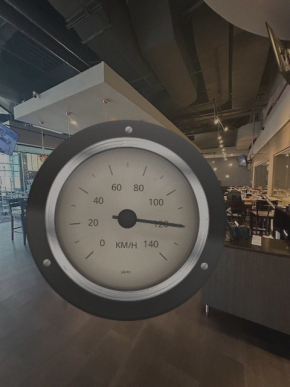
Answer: 120
